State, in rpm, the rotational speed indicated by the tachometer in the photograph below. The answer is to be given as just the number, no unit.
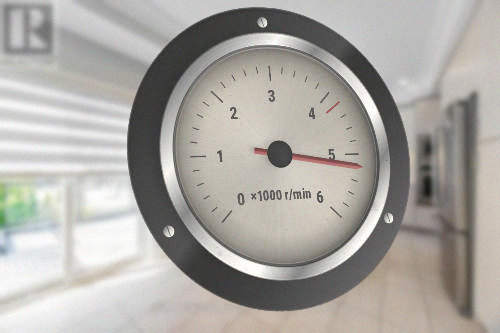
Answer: 5200
